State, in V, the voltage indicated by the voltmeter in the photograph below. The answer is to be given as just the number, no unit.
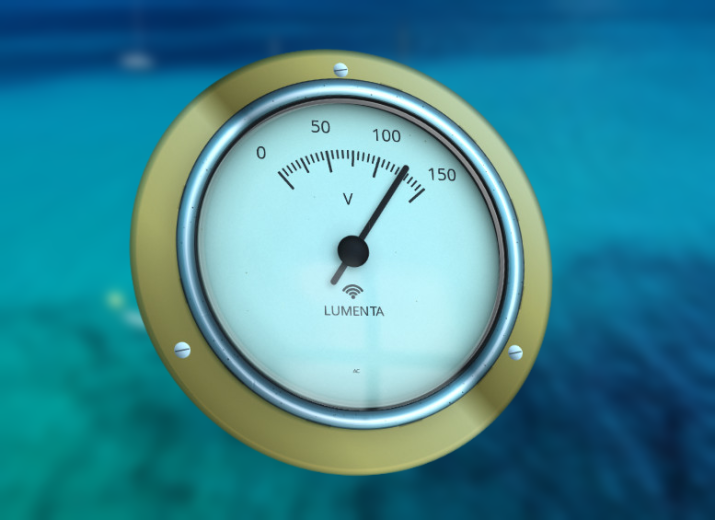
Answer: 125
